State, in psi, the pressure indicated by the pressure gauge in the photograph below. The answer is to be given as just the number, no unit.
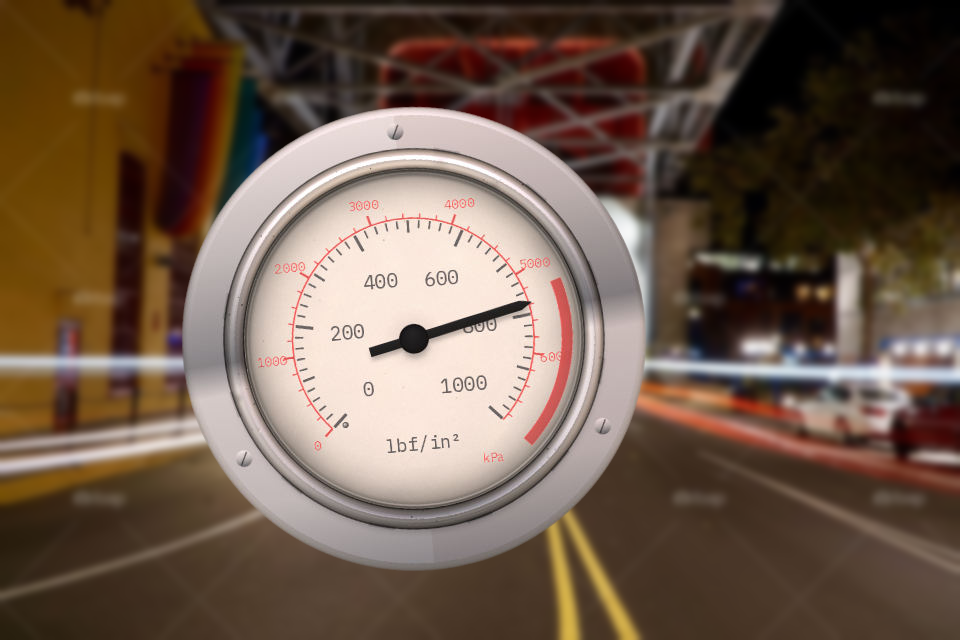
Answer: 780
